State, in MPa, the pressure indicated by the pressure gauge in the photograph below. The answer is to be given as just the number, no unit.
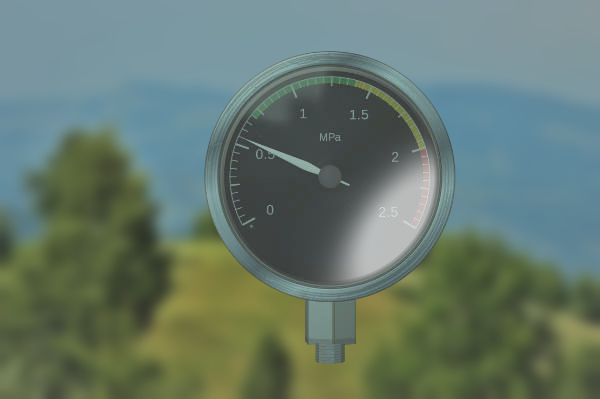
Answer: 0.55
